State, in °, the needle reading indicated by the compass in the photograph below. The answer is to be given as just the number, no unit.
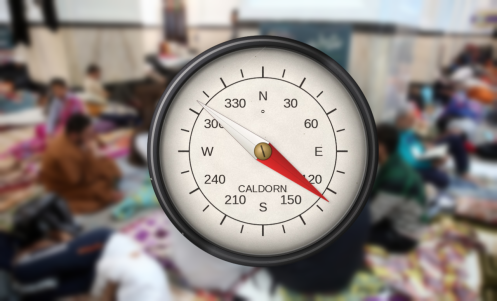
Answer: 127.5
